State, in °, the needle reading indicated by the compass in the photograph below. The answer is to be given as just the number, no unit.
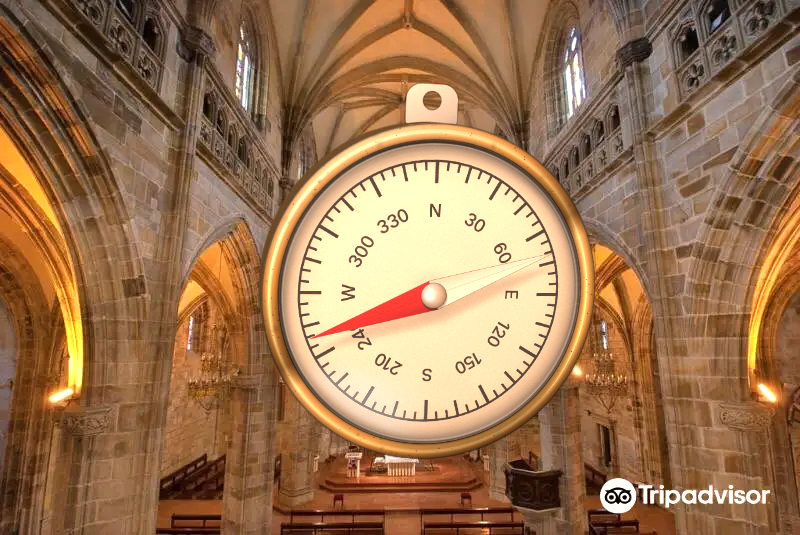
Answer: 250
